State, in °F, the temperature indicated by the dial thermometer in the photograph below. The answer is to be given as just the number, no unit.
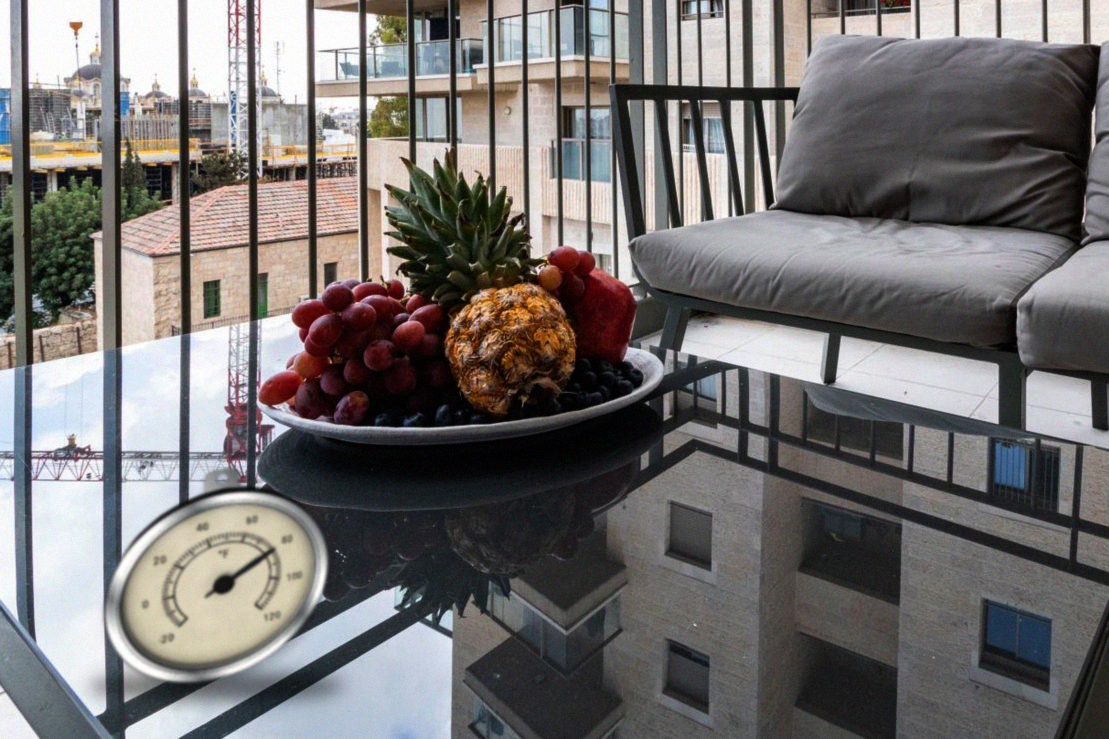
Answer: 80
